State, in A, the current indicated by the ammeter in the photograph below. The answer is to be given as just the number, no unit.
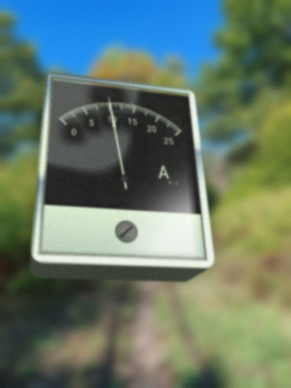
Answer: 10
